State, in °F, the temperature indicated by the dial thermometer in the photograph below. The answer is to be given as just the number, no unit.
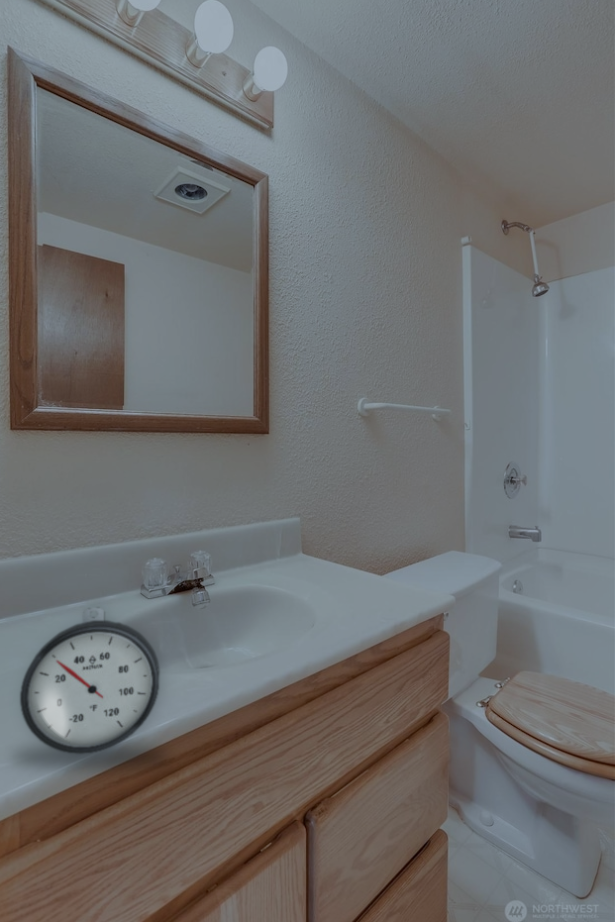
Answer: 30
